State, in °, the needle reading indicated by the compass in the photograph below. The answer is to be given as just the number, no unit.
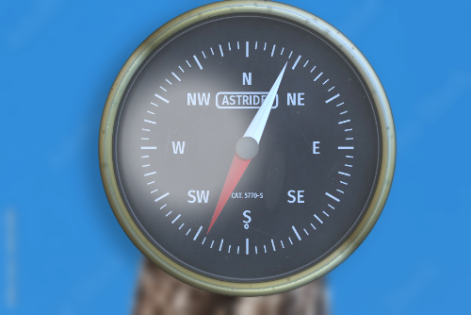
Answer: 205
